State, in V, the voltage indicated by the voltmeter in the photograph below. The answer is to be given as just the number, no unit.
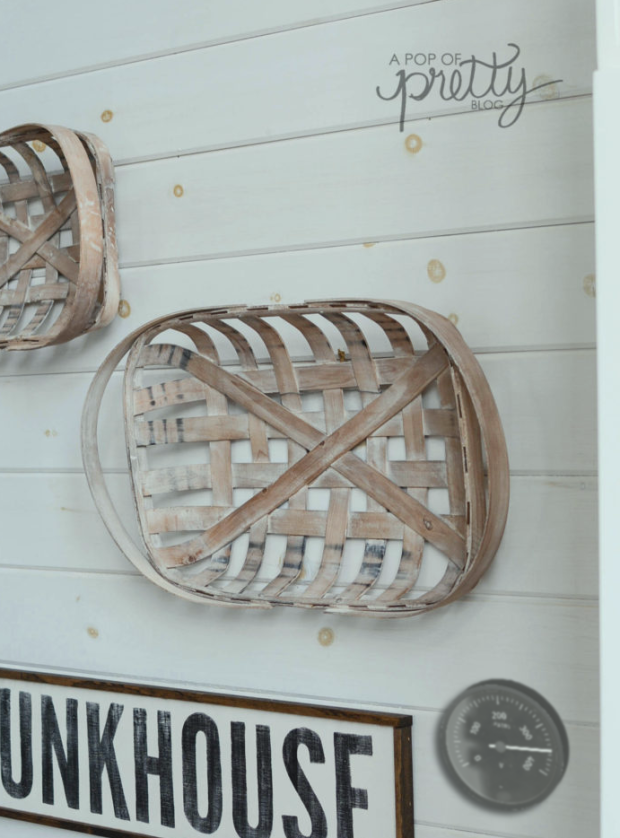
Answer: 350
